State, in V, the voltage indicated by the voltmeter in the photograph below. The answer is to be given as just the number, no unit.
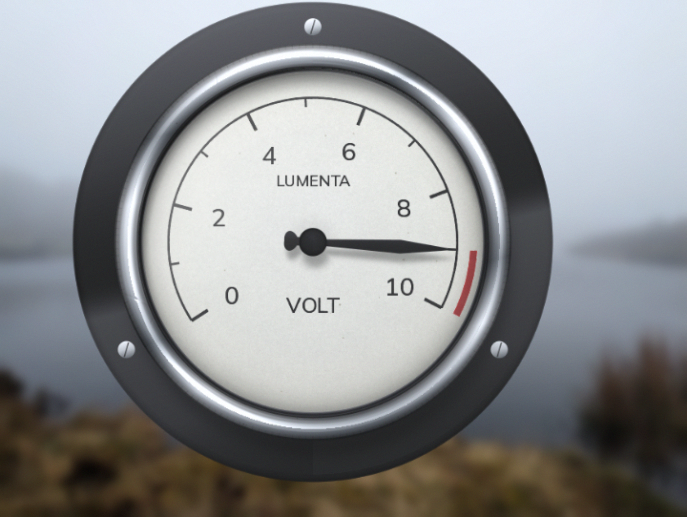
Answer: 9
